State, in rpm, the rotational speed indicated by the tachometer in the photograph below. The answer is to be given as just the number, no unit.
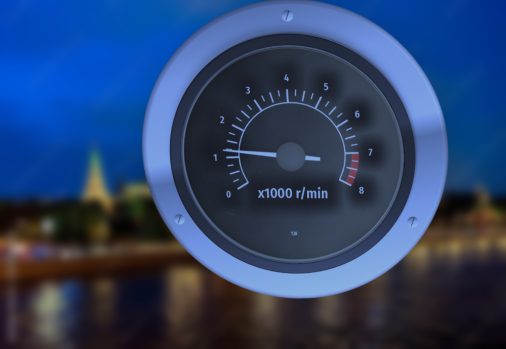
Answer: 1250
